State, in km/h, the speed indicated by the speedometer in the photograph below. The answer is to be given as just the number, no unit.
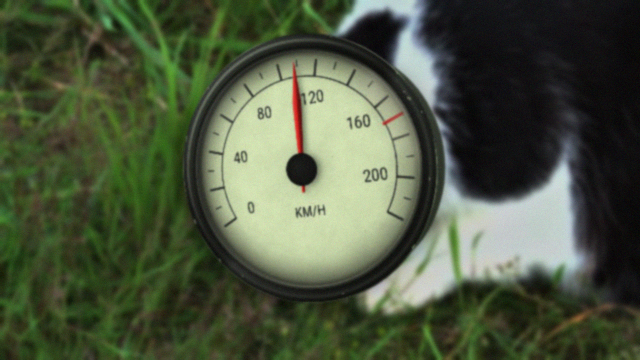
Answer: 110
